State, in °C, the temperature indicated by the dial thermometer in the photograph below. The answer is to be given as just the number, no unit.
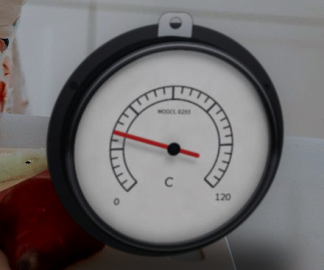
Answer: 28
